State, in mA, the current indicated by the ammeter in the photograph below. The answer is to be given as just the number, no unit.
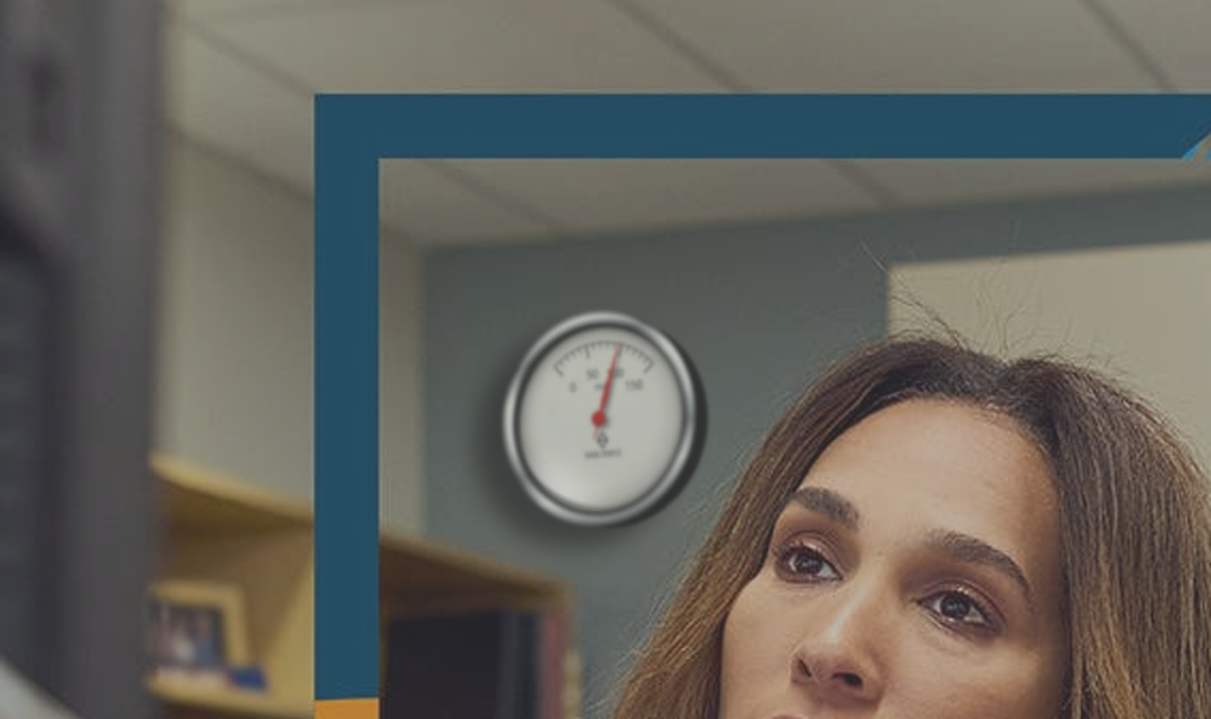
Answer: 100
